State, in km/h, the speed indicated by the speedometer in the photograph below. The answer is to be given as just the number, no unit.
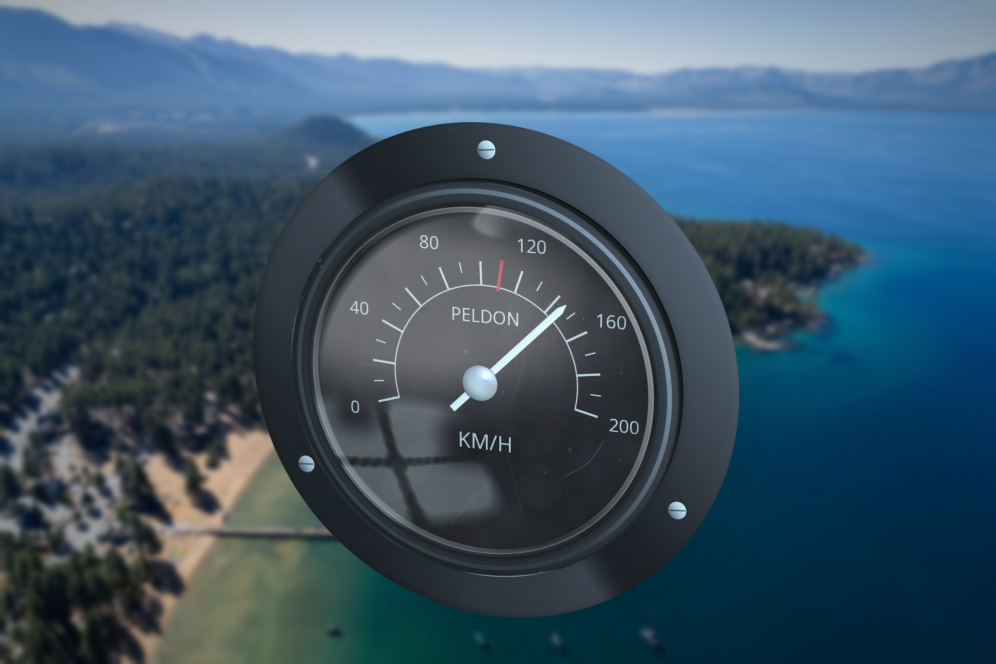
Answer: 145
